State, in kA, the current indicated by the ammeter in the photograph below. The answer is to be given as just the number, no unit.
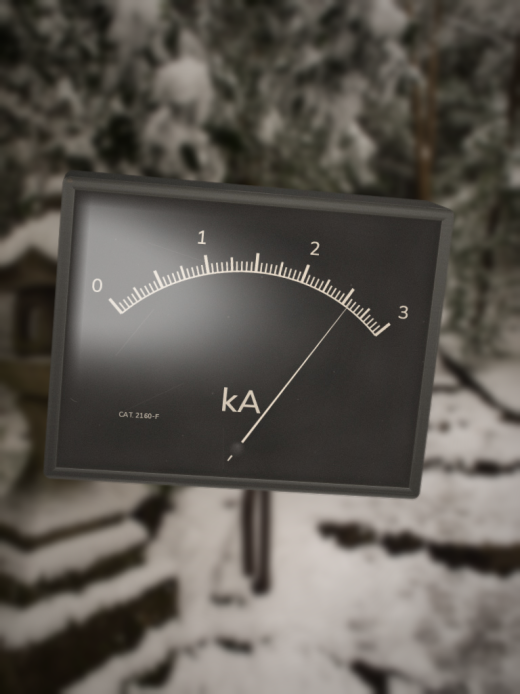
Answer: 2.55
